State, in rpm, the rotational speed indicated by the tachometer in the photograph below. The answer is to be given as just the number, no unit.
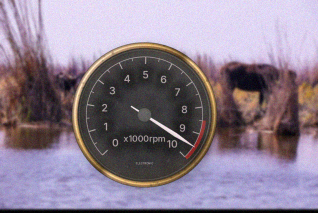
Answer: 9500
